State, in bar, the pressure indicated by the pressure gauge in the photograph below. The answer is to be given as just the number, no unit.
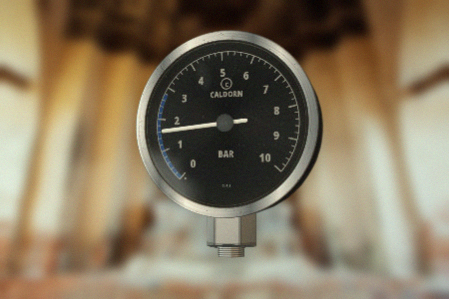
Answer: 1.6
